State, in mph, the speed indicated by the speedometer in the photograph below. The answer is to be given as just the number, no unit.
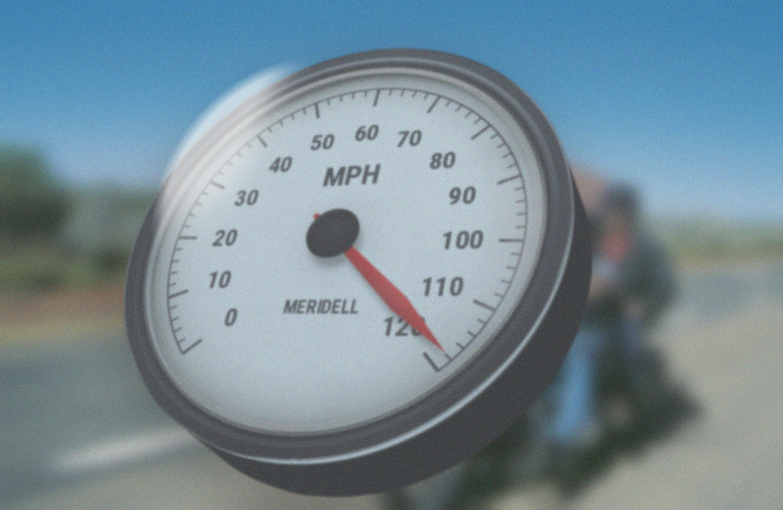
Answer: 118
